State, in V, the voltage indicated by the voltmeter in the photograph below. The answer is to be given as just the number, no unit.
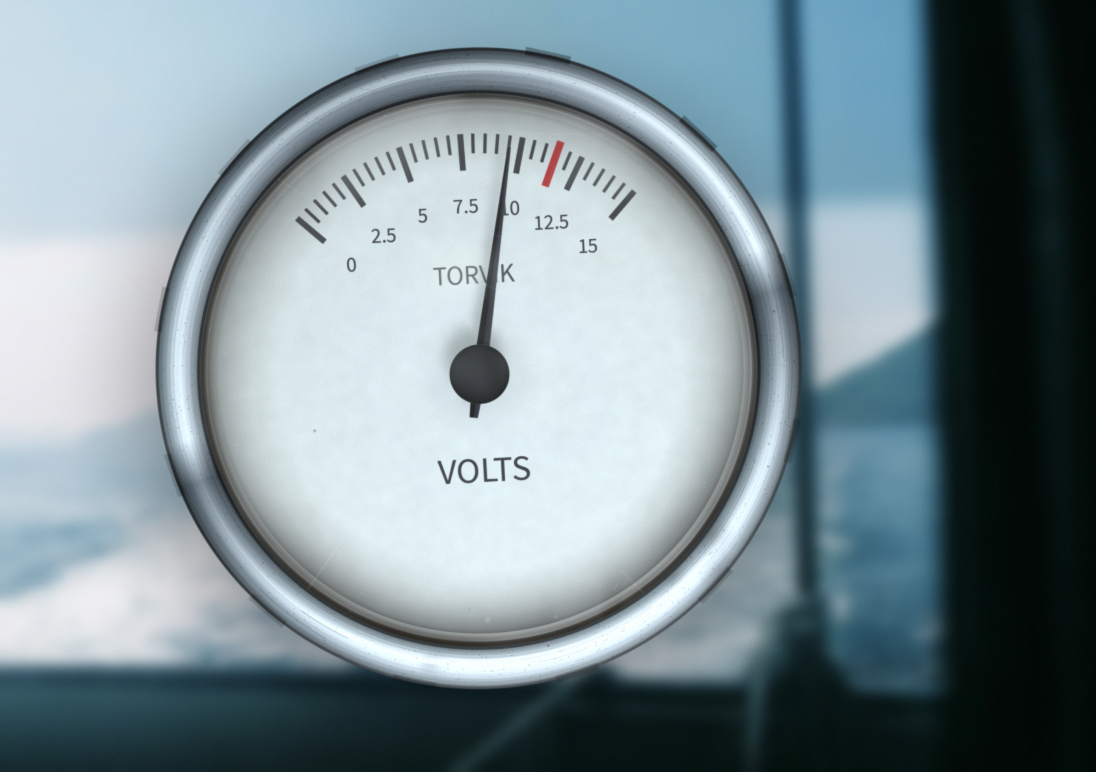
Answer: 9.5
